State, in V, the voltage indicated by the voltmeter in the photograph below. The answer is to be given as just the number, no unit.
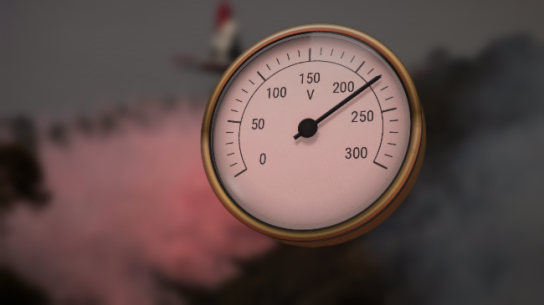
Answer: 220
